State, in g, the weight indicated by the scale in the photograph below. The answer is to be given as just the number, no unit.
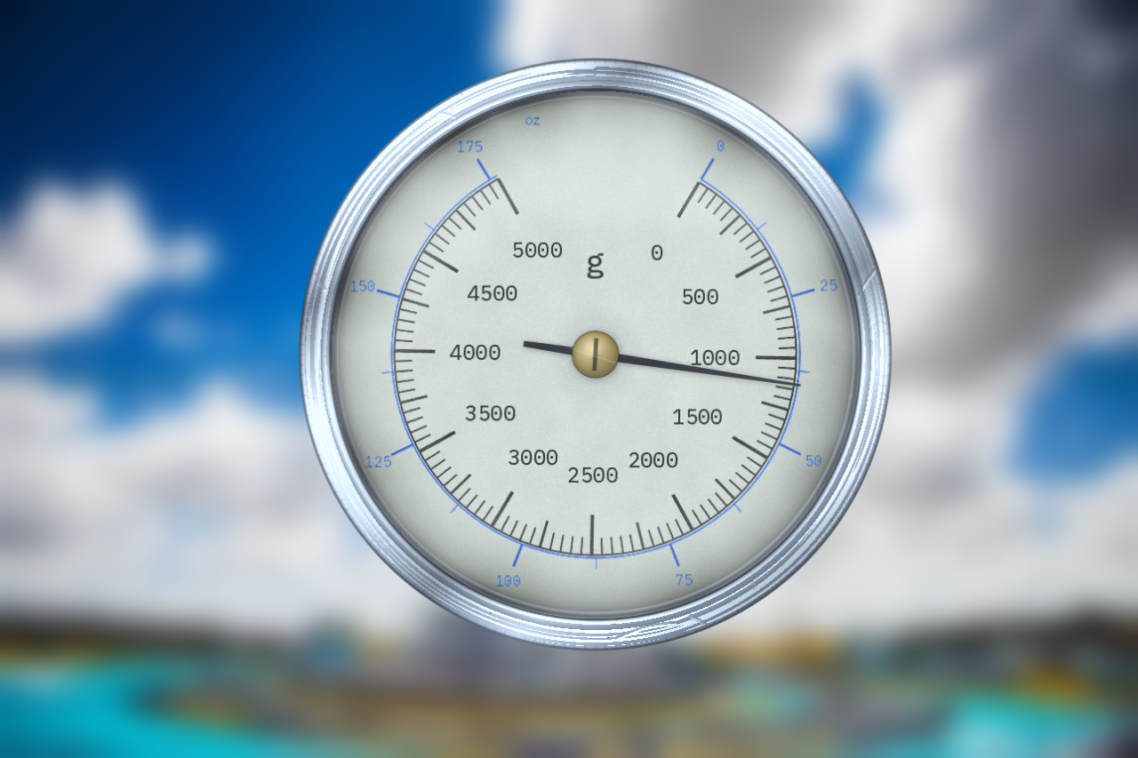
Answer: 1125
